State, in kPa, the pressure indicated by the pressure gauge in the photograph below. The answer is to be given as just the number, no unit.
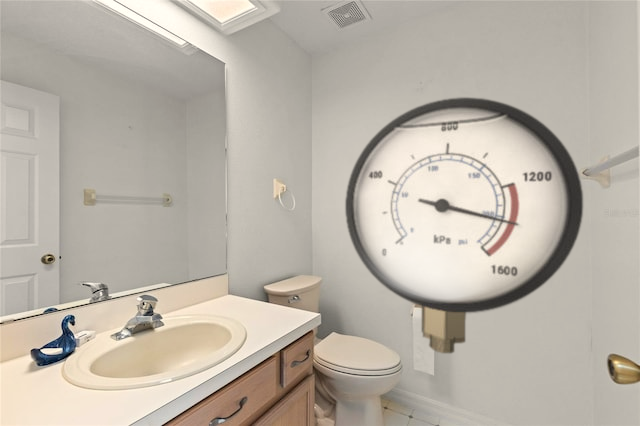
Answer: 1400
